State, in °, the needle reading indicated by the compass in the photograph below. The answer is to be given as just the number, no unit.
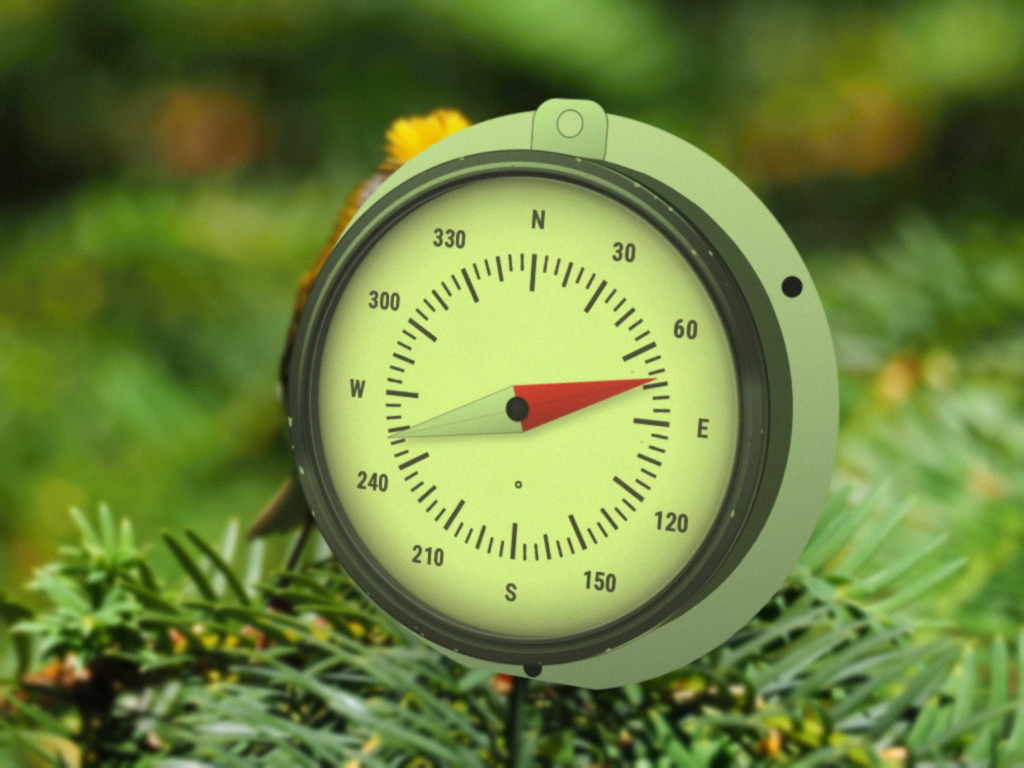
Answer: 72.5
